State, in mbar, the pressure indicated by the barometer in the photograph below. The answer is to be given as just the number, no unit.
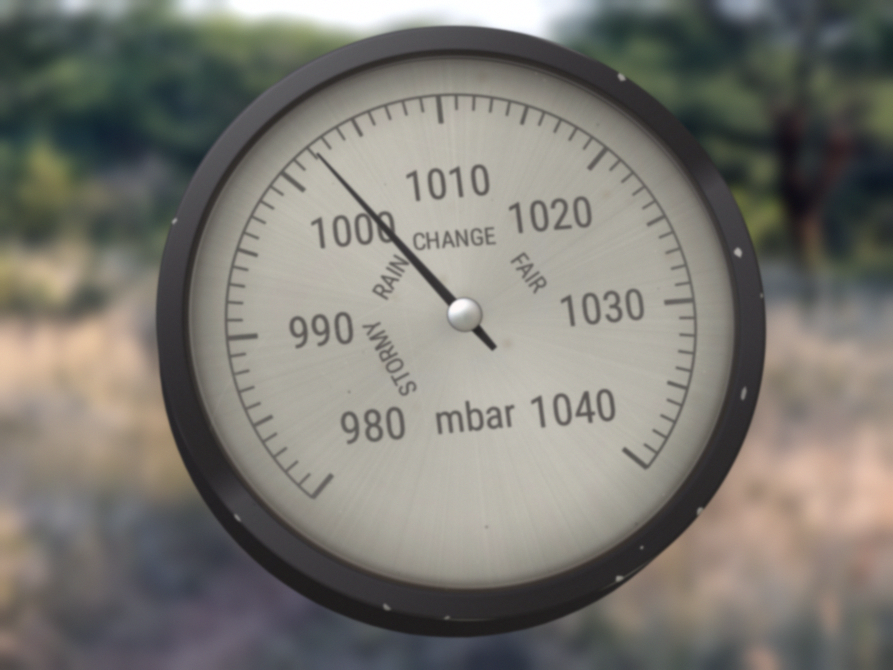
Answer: 1002
